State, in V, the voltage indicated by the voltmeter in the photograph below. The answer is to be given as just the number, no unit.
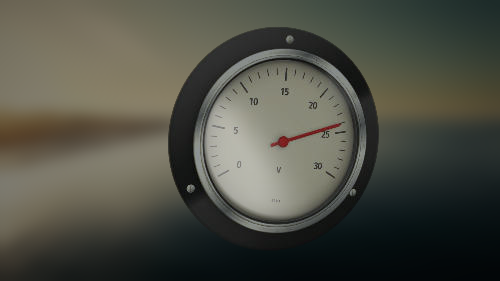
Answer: 24
